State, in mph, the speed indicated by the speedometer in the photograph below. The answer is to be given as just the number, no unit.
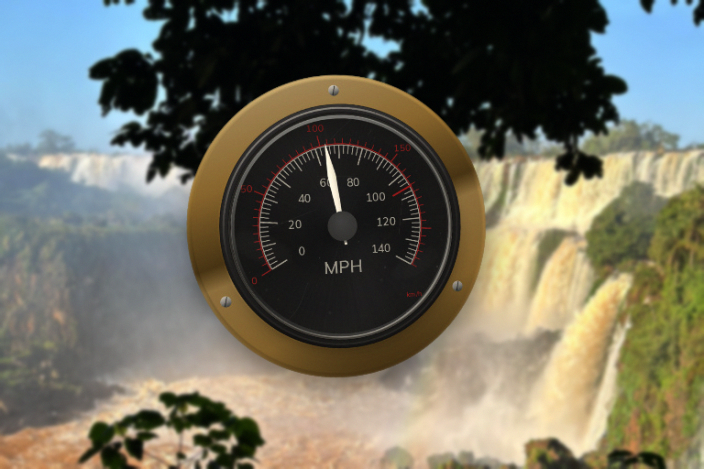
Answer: 64
